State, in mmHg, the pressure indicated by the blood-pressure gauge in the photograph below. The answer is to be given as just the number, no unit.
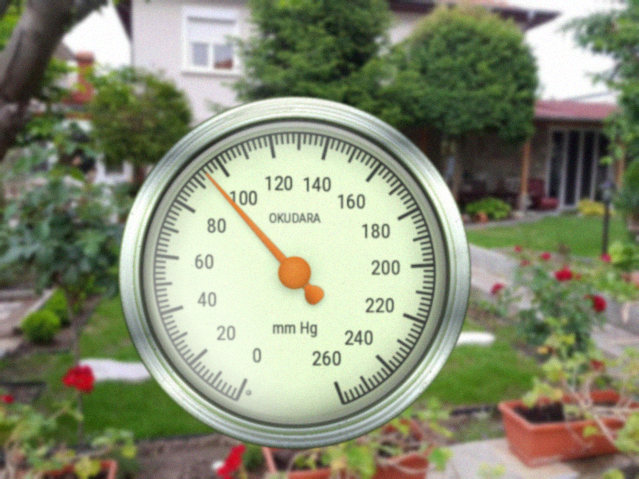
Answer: 94
